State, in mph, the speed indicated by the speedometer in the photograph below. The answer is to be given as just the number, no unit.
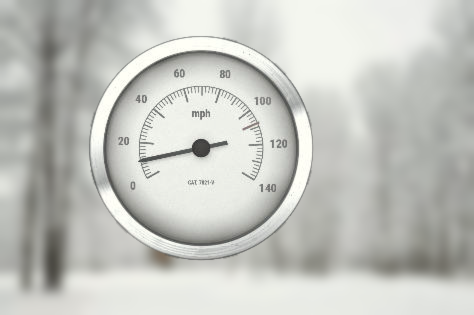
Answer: 10
